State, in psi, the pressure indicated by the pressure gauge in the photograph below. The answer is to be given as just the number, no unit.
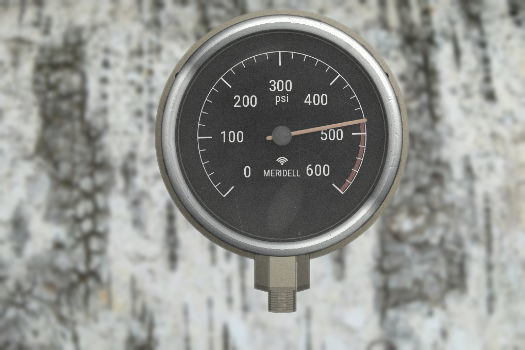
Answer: 480
